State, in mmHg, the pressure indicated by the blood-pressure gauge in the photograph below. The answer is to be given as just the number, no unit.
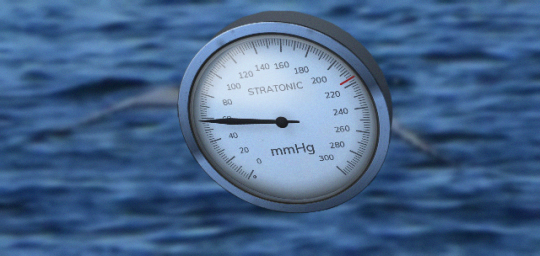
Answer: 60
